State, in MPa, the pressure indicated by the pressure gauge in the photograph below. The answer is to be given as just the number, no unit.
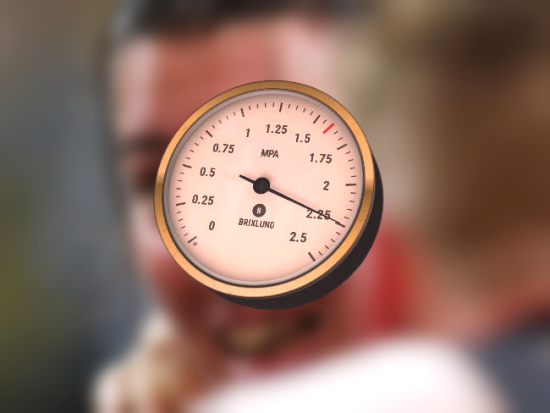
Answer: 2.25
